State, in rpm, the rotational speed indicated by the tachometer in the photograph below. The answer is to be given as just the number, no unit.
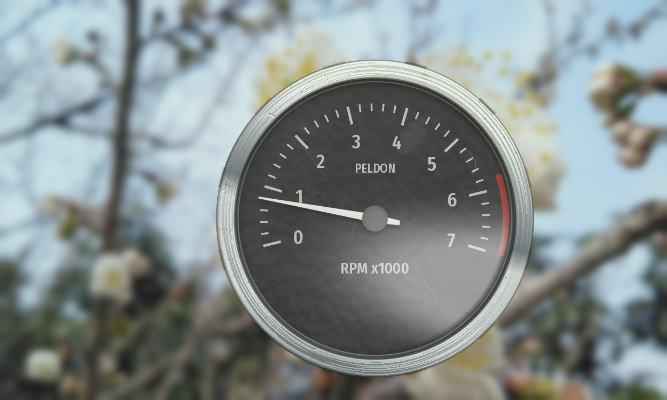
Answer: 800
